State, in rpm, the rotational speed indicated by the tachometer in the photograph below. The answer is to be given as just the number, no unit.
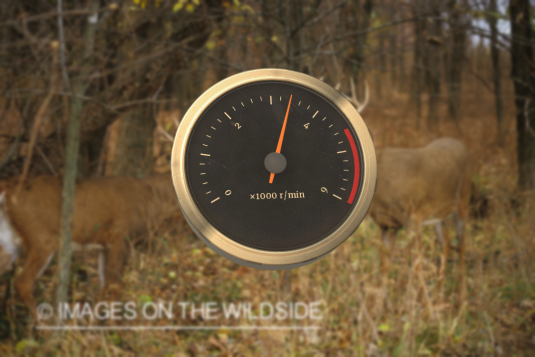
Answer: 3400
